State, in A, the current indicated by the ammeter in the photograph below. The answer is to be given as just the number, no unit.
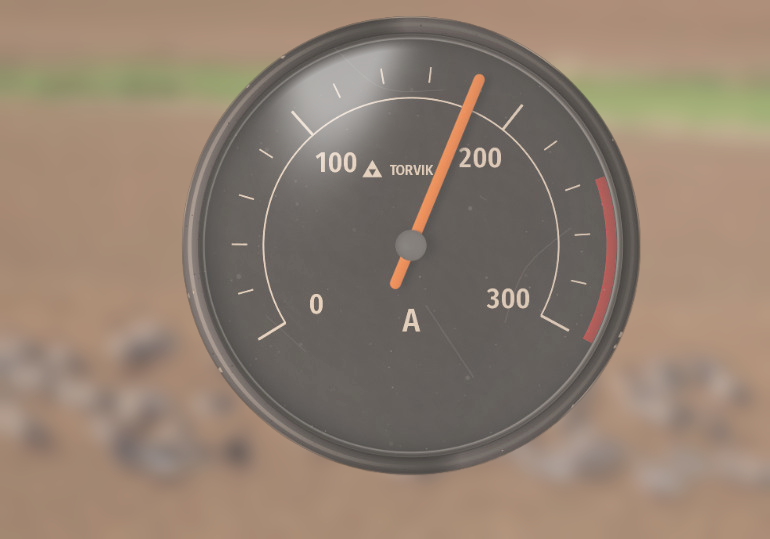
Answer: 180
